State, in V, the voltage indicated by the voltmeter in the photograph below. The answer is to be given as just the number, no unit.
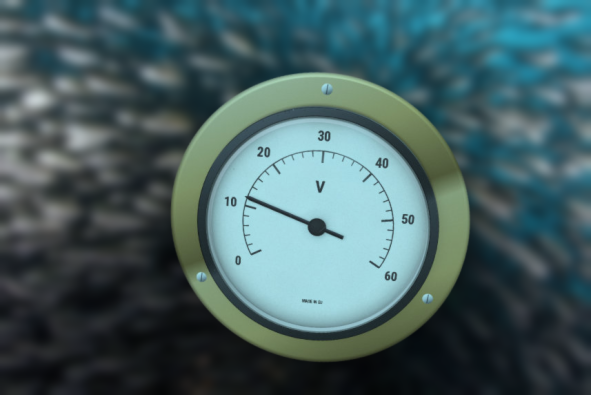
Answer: 12
